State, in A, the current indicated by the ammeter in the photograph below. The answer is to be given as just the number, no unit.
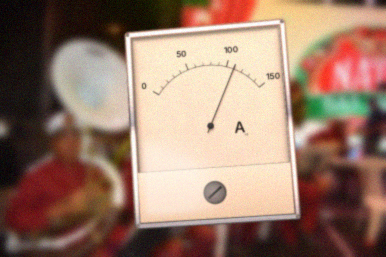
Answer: 110
